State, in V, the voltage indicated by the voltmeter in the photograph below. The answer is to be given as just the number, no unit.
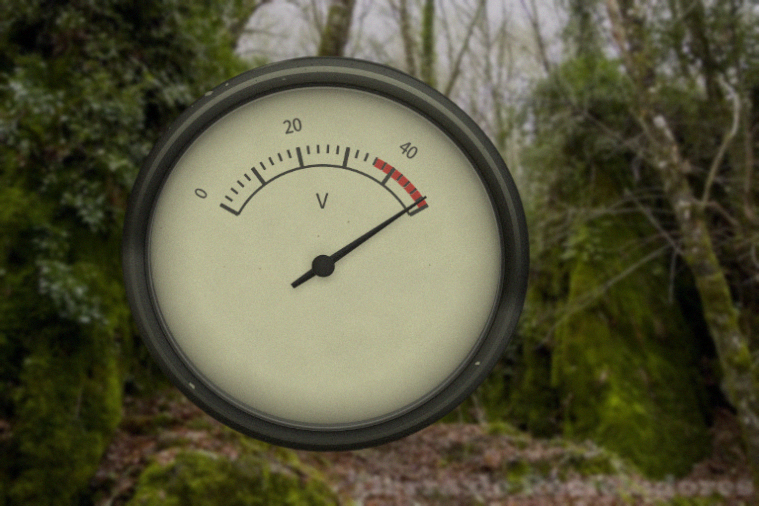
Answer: 48
